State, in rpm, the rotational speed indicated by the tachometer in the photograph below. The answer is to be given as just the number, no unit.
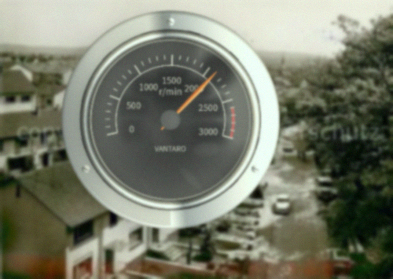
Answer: 2100
